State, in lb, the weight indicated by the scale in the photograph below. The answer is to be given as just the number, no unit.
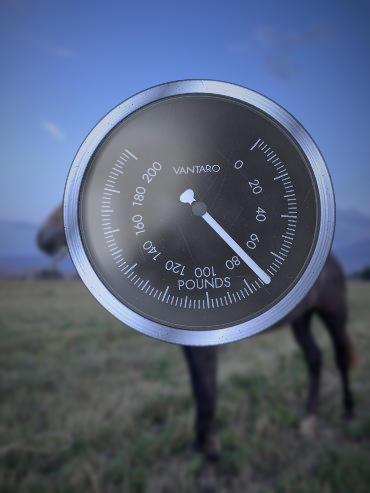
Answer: 72
